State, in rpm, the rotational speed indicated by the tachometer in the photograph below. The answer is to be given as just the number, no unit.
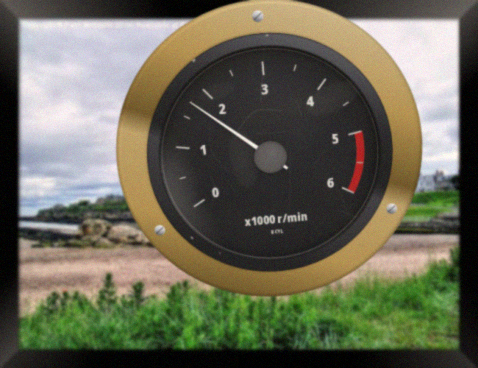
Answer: 1750
